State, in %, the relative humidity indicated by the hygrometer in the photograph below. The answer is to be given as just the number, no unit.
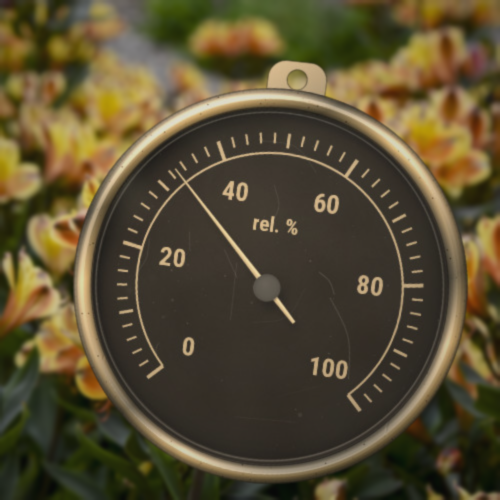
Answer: 33
